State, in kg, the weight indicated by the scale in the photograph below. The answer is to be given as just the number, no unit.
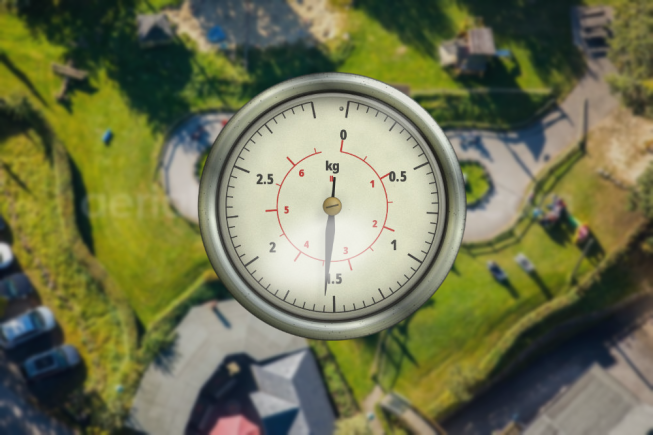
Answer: 1.55
